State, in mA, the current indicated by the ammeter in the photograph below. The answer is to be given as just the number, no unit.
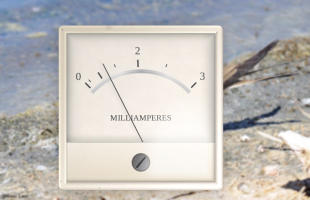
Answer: 1.25
